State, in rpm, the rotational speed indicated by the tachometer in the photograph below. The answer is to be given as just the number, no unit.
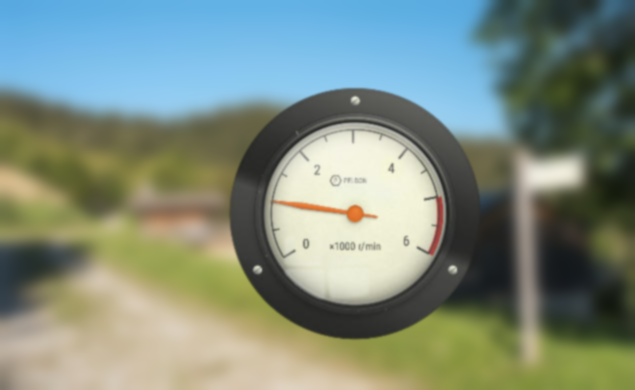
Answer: 1000
